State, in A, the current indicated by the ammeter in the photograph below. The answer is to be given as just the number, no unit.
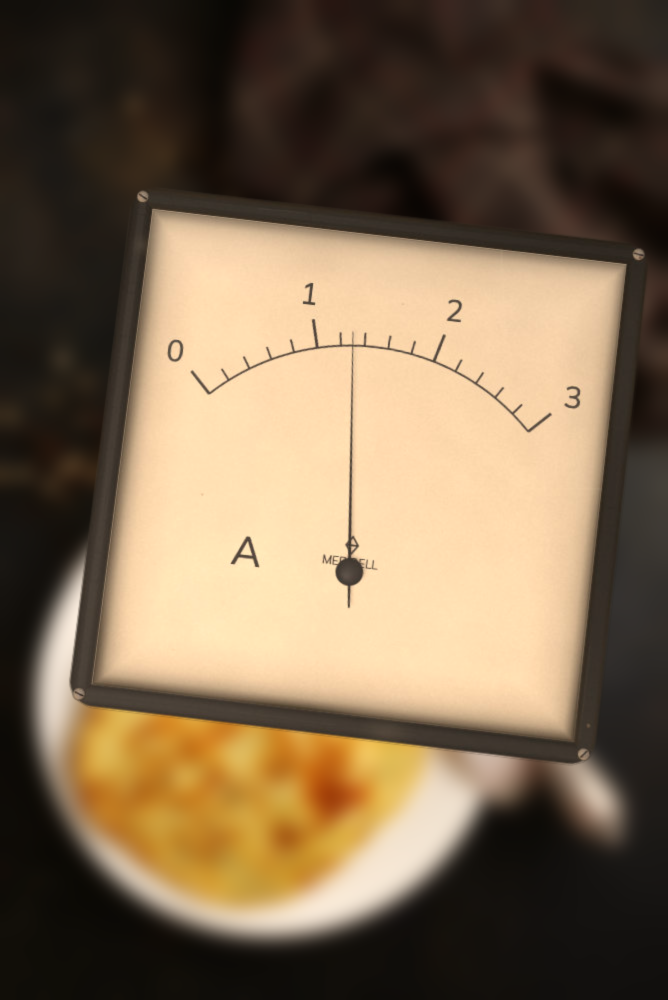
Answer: 1.3
